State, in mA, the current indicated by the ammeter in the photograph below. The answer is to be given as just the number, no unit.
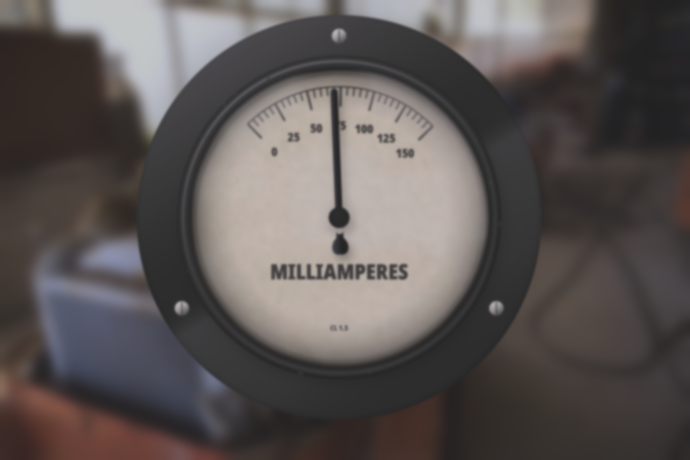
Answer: 70
